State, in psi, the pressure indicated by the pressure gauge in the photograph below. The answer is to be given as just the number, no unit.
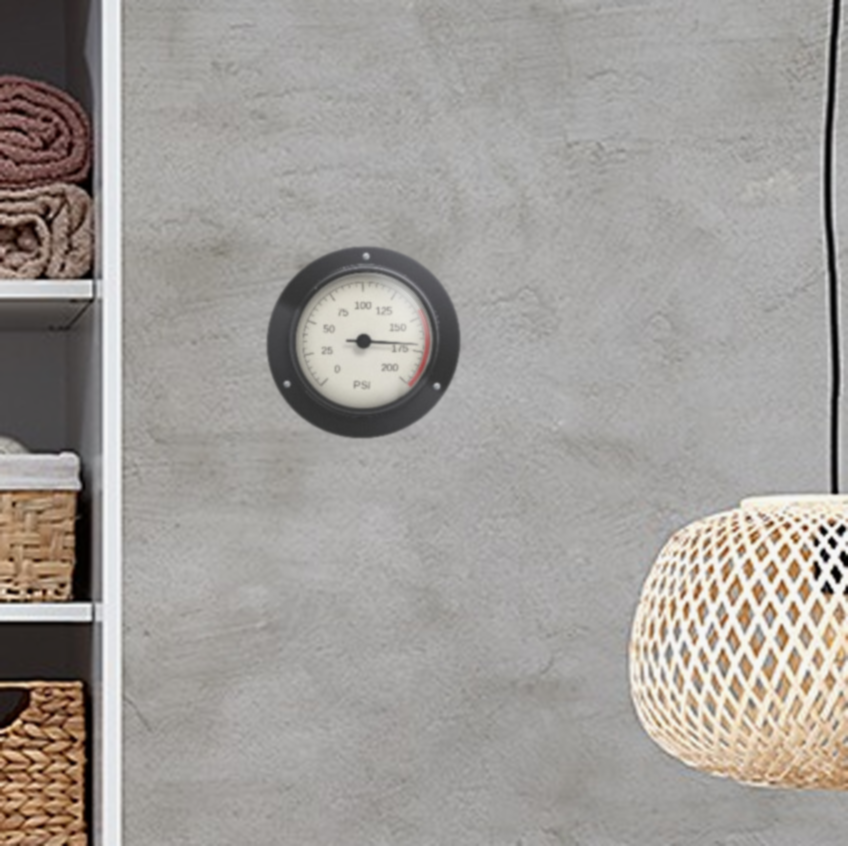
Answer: 170
